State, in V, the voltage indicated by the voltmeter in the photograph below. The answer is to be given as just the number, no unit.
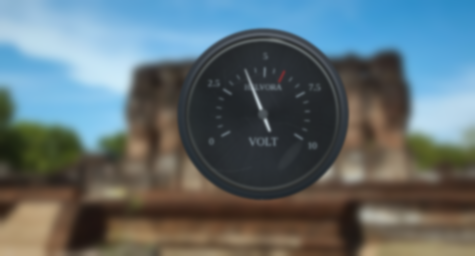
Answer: 4
